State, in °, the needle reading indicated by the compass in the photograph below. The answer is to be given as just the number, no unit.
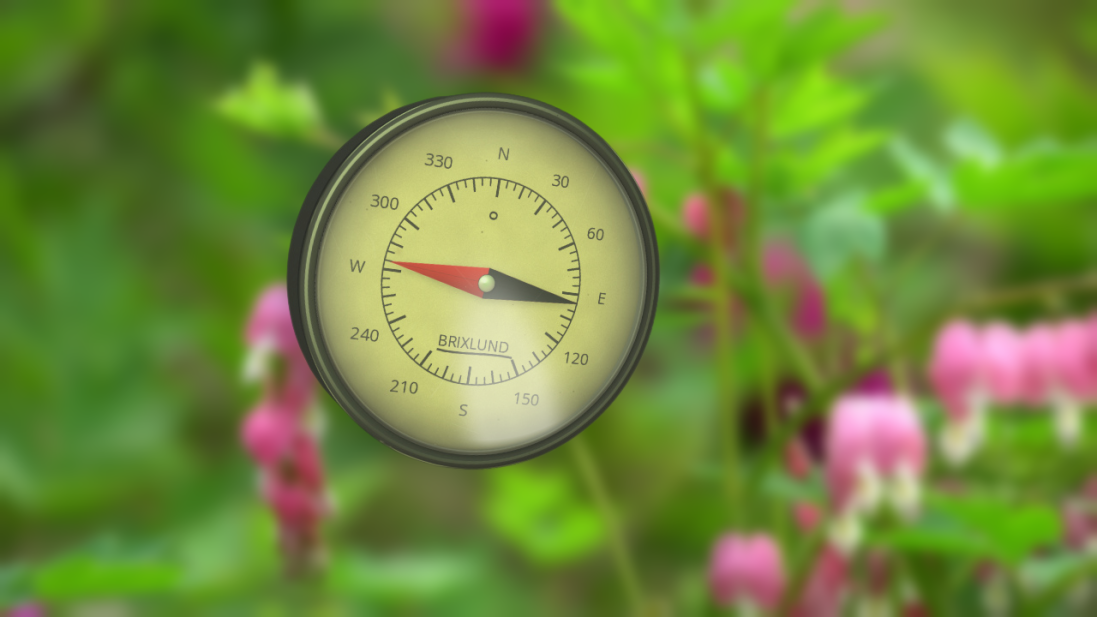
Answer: 275
